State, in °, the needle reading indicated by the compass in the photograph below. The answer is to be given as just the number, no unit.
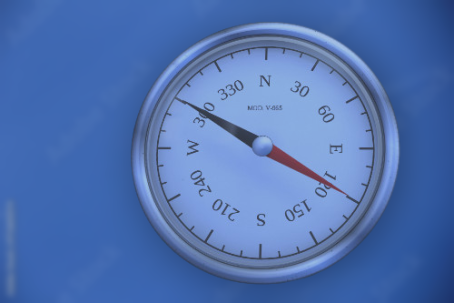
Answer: 120
